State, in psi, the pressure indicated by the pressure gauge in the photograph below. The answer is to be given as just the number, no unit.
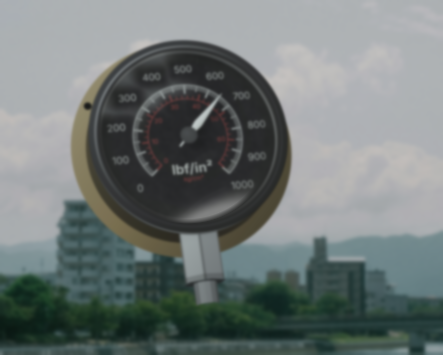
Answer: 650
